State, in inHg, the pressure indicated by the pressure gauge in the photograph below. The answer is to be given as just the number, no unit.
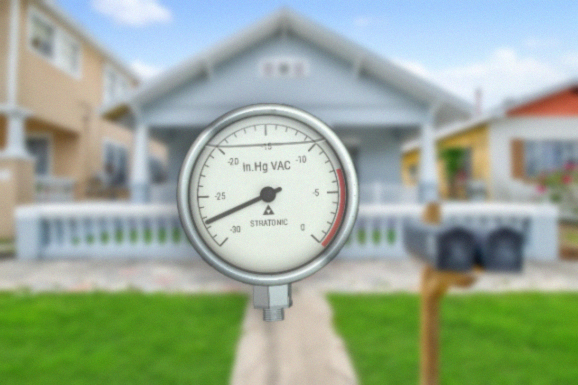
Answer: -27.5
